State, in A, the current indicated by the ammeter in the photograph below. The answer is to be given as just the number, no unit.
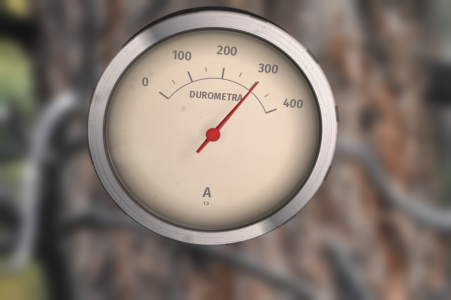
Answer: 300
